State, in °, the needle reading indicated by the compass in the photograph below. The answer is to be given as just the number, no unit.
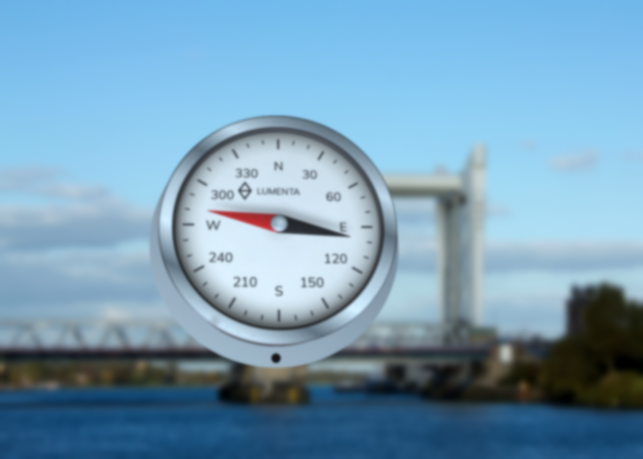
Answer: 280
